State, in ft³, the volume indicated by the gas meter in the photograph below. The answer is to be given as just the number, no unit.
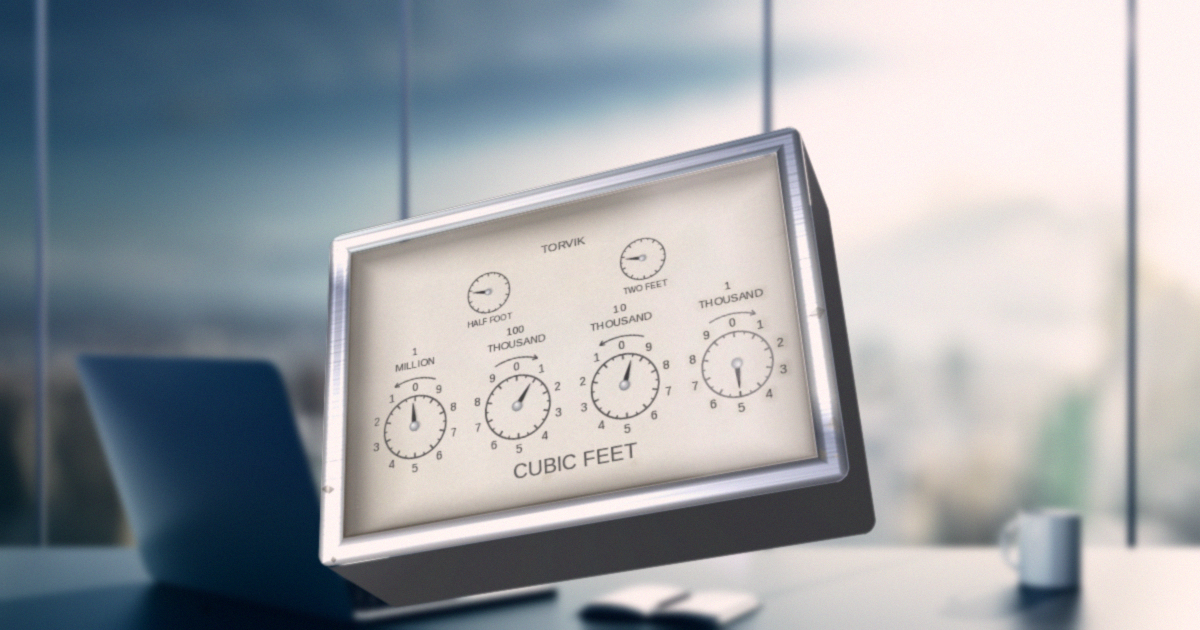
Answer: 9500
